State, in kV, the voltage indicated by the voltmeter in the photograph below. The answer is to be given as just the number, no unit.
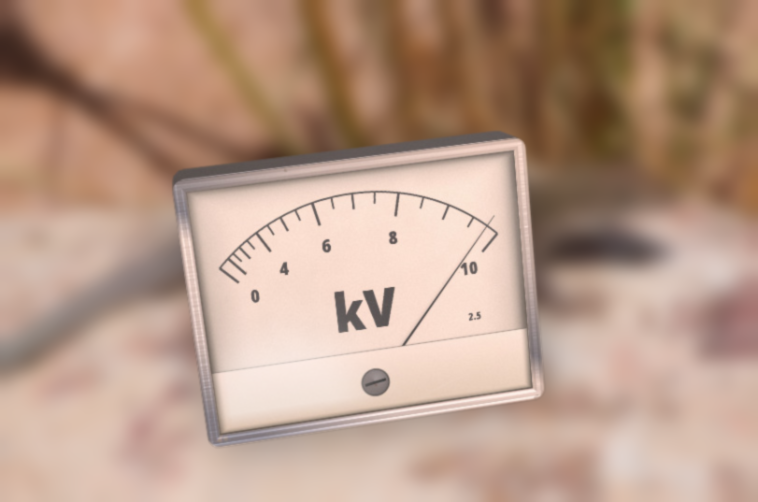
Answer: 9.75
